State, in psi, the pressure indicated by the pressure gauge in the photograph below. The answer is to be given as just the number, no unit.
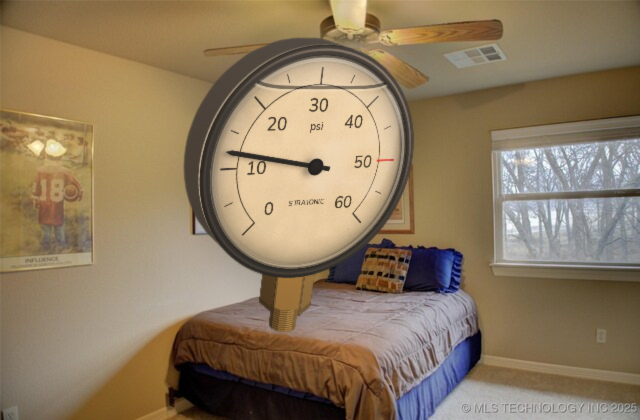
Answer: 12.5
